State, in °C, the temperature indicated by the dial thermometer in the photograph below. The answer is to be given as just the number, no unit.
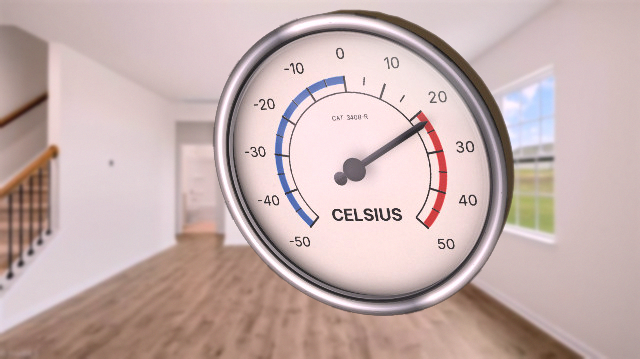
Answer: 22.5
